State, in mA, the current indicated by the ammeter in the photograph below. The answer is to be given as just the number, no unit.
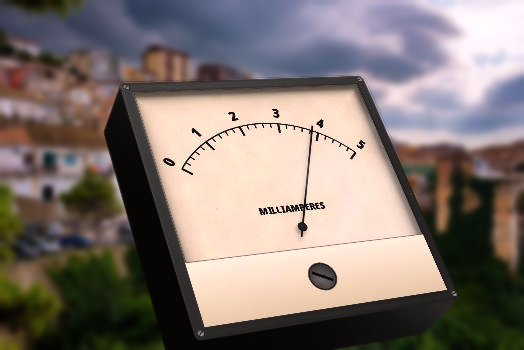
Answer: 3.8
